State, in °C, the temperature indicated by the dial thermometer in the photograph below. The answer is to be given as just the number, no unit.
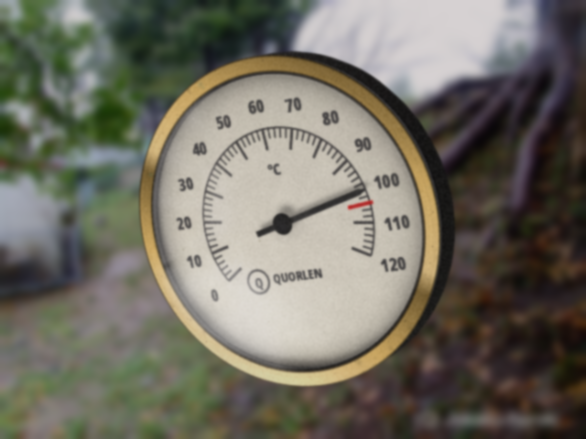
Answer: 100
